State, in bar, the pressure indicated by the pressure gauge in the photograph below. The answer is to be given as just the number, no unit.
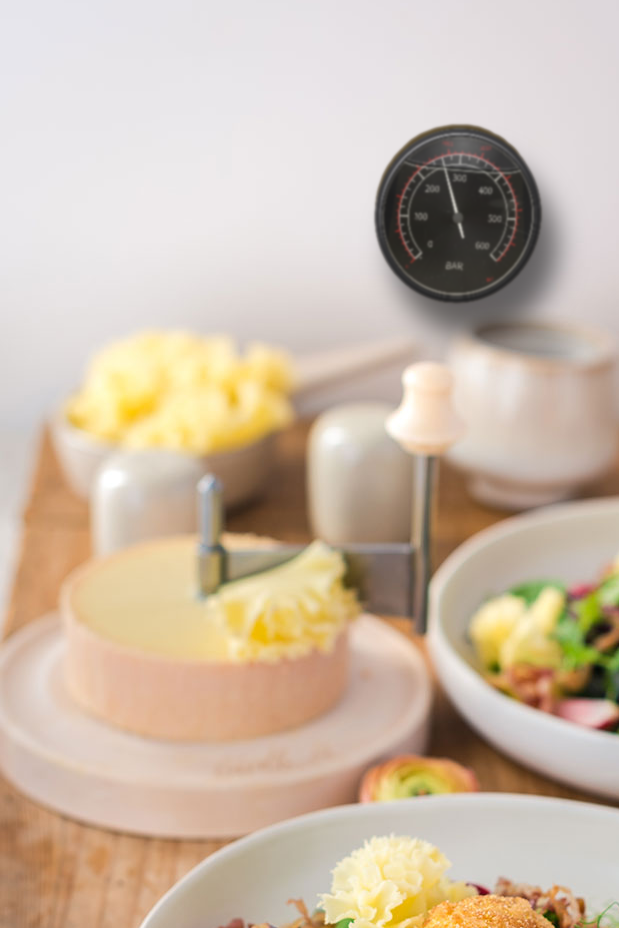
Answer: 260
